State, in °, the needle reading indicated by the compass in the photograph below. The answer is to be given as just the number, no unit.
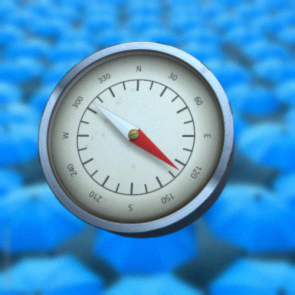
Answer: 127.5
